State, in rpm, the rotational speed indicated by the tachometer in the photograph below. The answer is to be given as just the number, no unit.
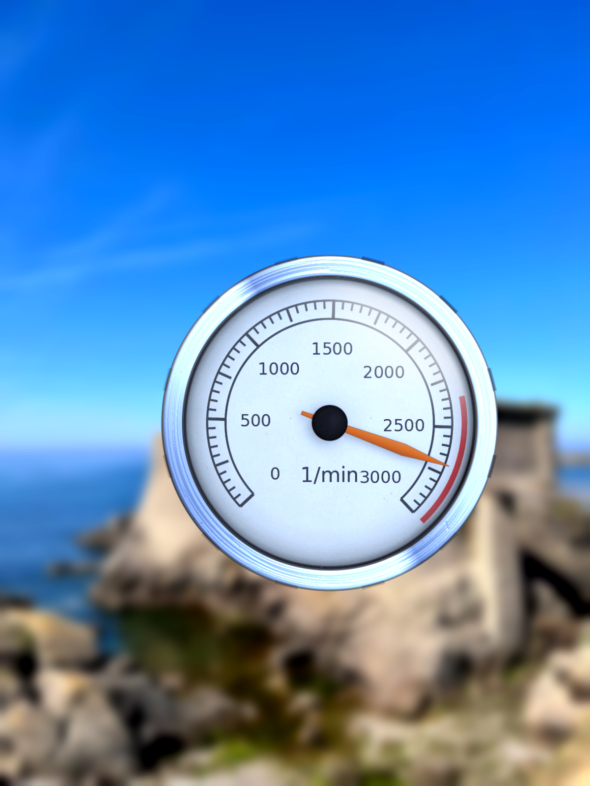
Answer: 2700
